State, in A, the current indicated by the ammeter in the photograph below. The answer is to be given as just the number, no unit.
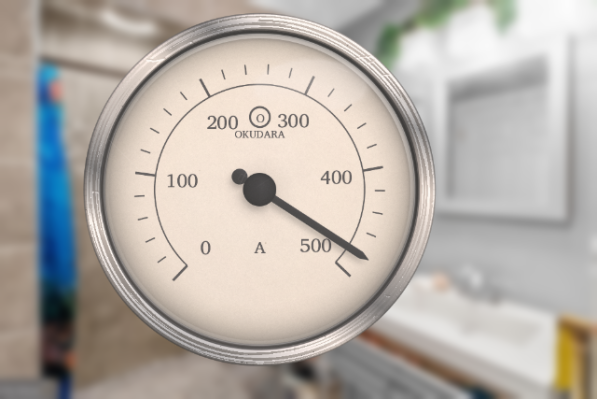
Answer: 480
